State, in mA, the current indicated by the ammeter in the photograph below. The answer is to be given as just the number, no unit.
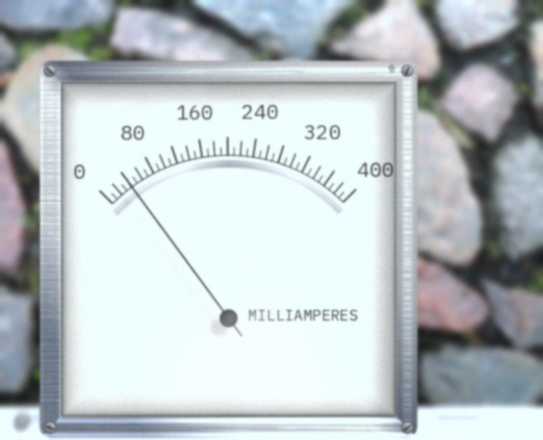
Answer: 40
